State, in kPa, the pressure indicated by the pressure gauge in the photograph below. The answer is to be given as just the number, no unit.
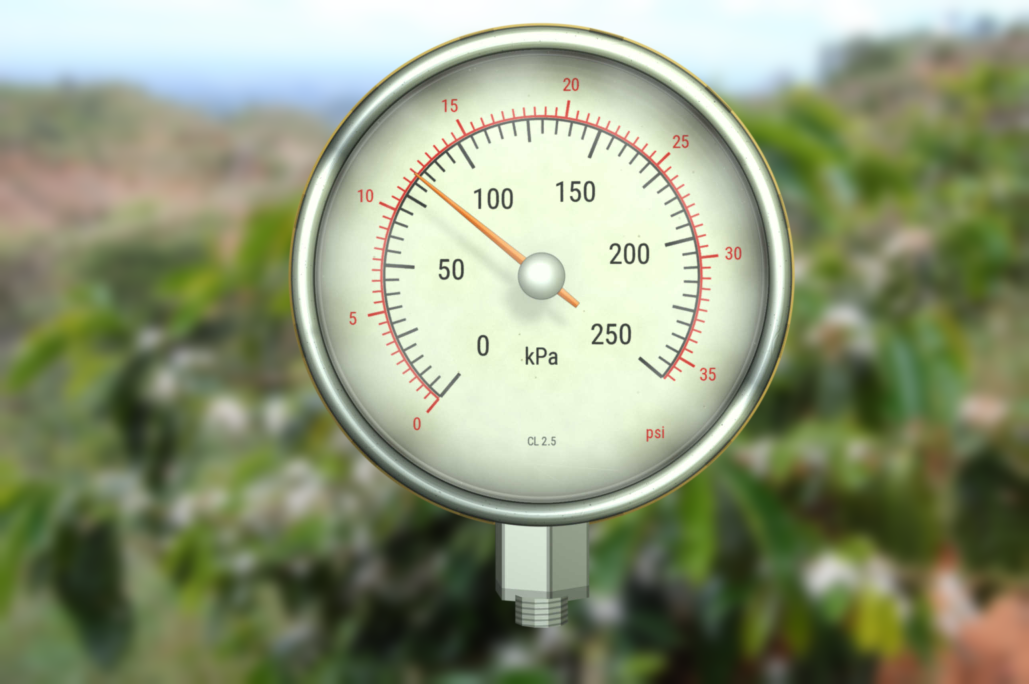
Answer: 82.5
